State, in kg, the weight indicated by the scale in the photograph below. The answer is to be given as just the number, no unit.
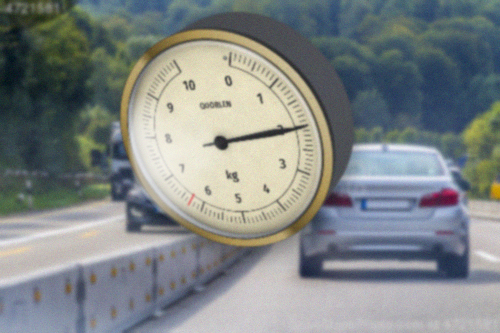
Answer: 2
